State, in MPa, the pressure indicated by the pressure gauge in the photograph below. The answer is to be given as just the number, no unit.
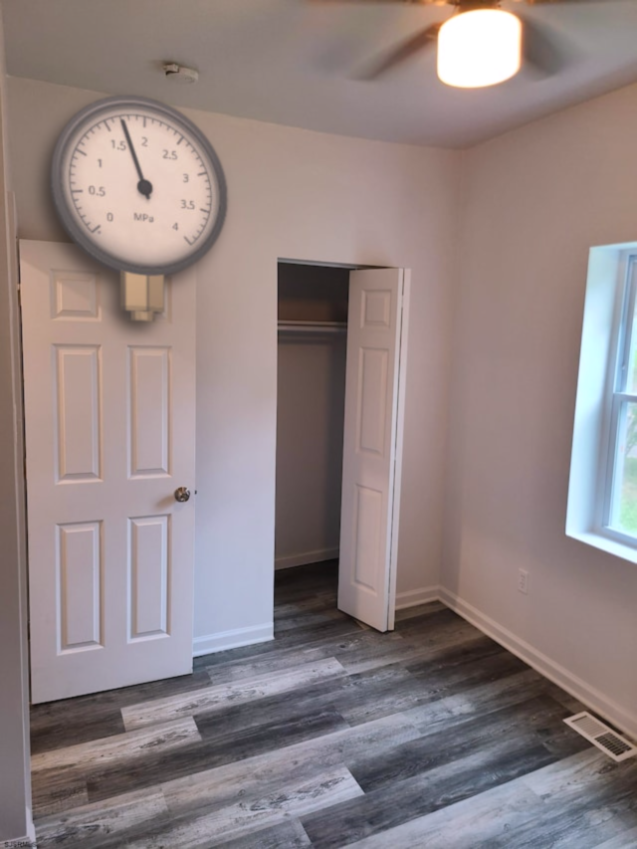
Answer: 1.7
